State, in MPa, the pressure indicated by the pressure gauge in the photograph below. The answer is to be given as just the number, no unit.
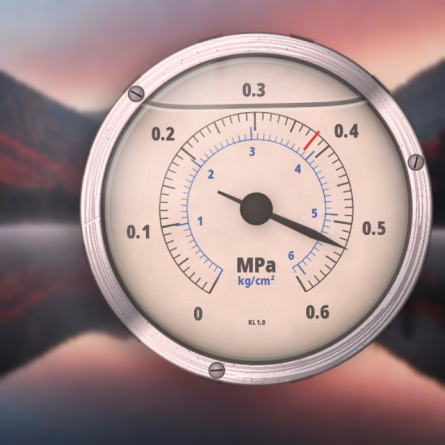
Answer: 0.53
